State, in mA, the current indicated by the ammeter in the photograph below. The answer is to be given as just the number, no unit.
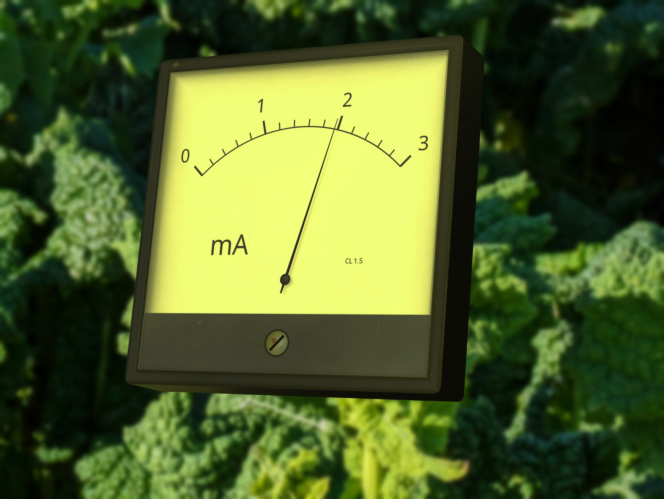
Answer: 2
